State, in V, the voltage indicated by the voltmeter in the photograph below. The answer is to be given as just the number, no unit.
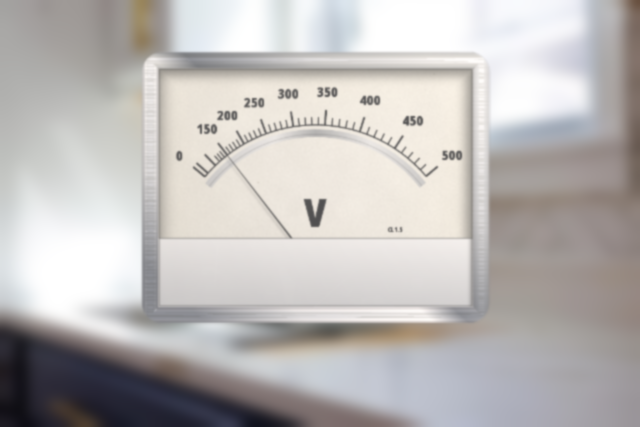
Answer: 150
